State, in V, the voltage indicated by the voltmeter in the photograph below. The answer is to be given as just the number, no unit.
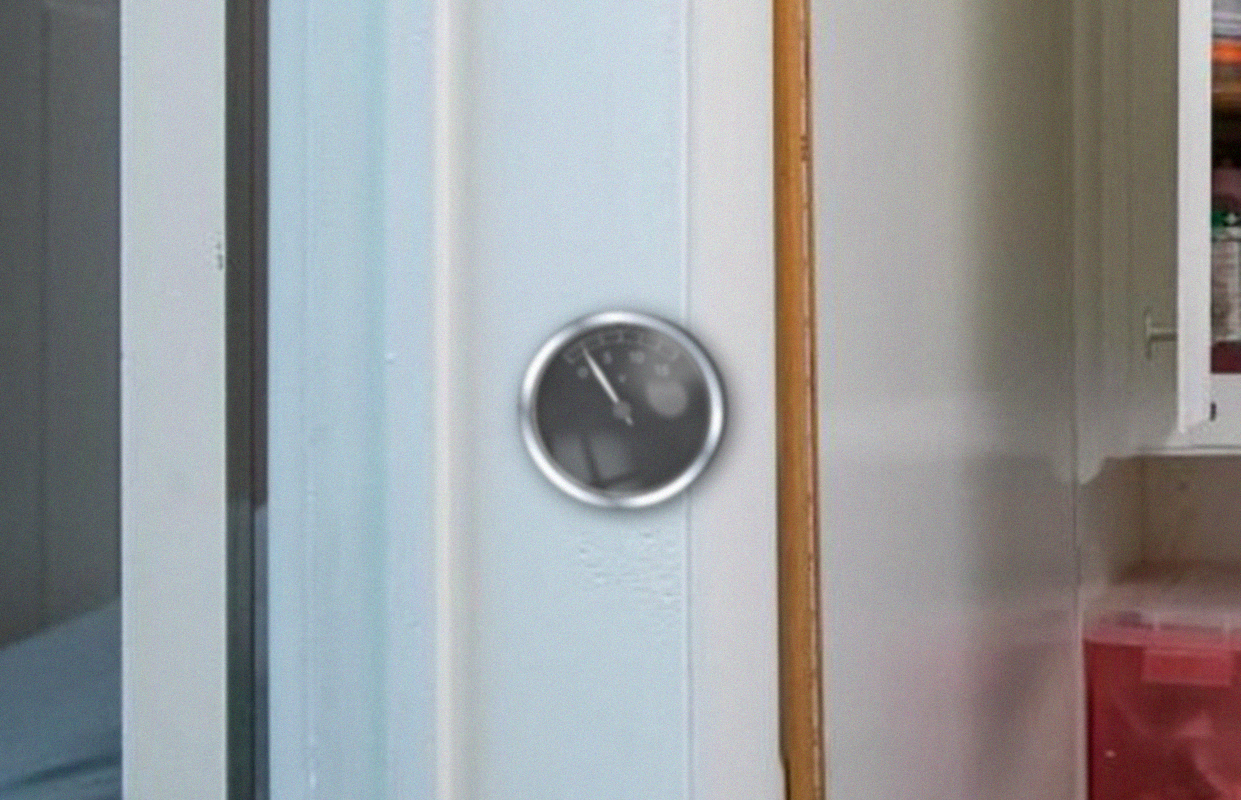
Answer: 2.5
